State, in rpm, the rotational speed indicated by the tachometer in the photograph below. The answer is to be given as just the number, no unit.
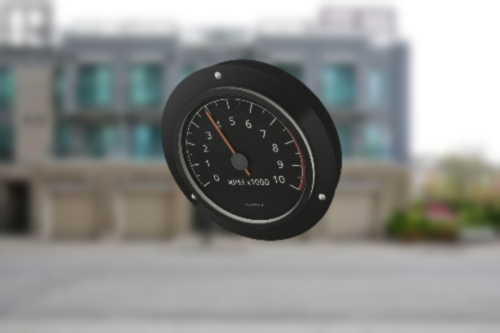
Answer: 4000
